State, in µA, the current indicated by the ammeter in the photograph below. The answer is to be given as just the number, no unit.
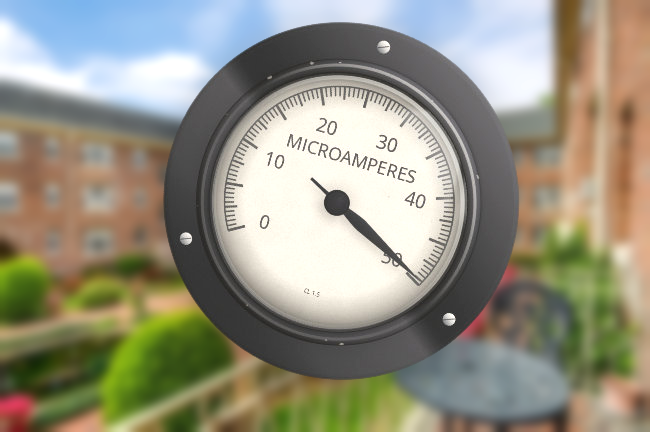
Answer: 49.5
